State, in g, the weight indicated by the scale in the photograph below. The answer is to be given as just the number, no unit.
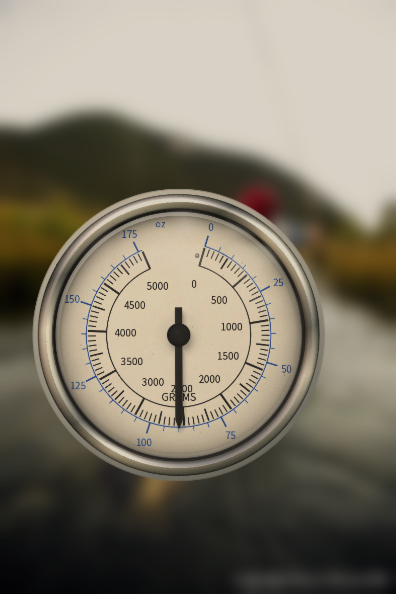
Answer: 2550
